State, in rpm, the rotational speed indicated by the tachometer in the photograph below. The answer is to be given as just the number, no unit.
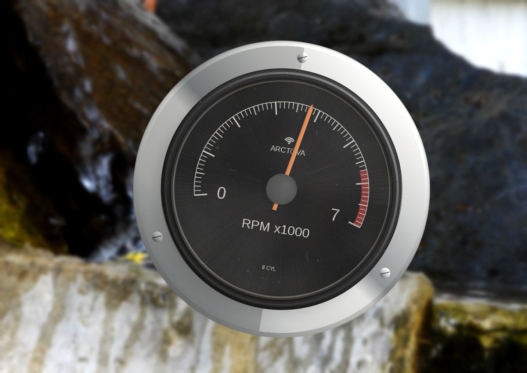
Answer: 3800
